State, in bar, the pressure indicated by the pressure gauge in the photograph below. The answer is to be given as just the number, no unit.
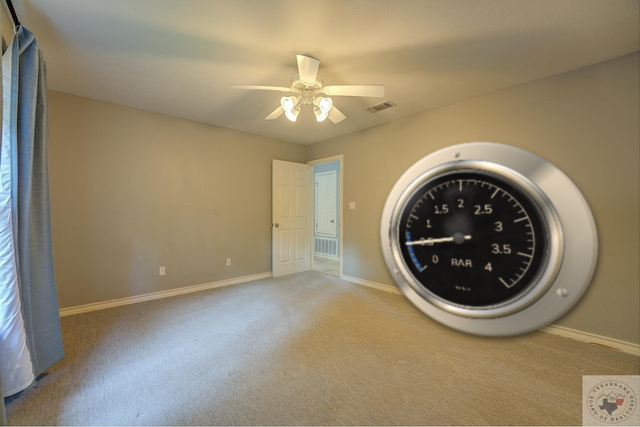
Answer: 0.5
